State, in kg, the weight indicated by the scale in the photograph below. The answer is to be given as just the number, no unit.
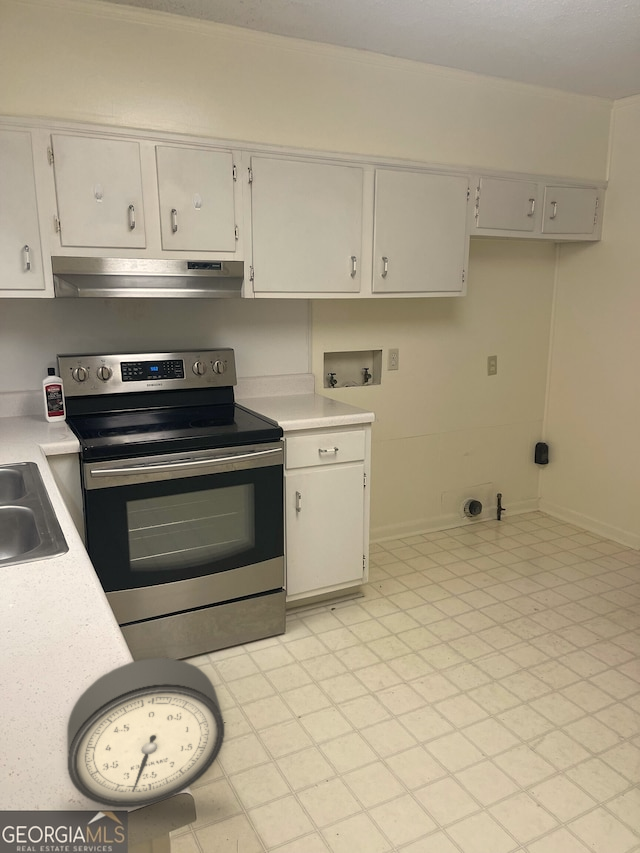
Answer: 2.75
